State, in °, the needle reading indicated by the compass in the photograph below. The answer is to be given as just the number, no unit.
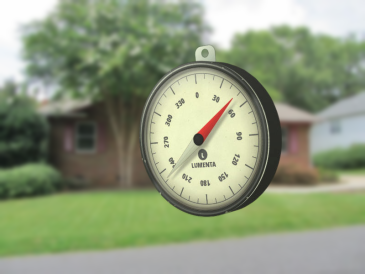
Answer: 50
